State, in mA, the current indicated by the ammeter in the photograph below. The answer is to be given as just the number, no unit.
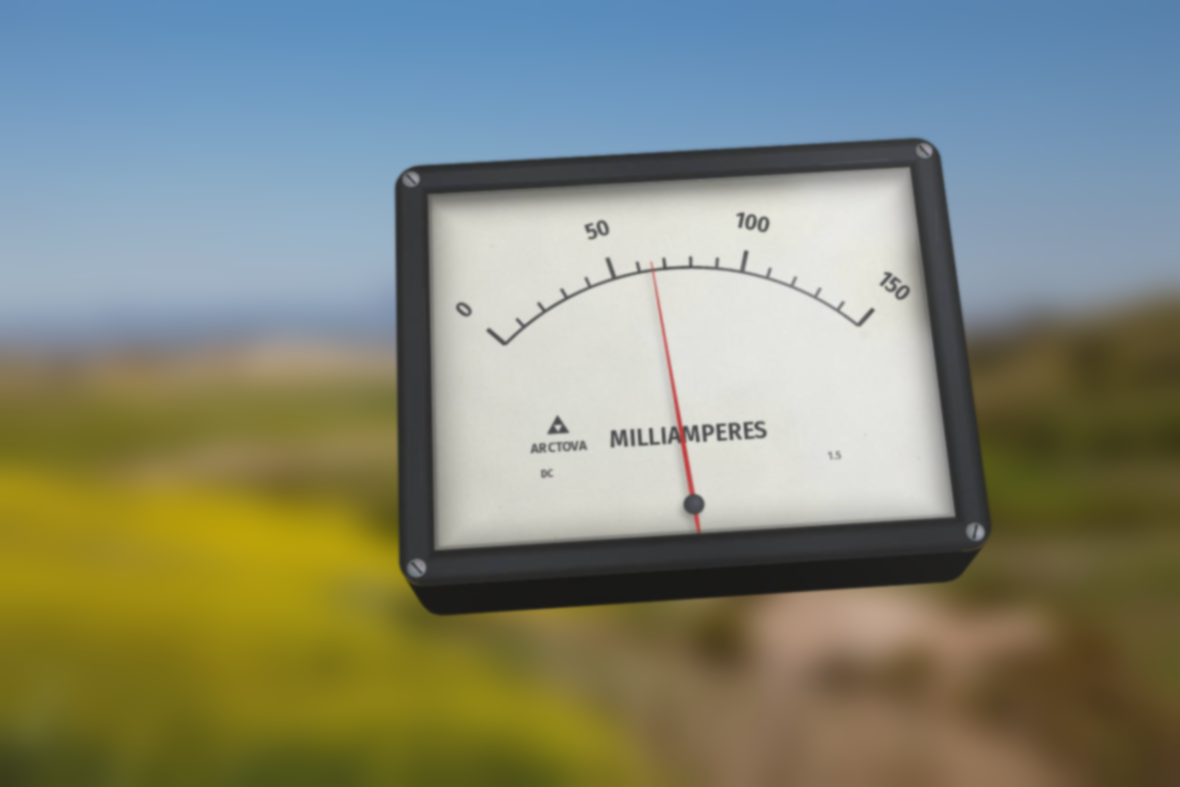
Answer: 65
